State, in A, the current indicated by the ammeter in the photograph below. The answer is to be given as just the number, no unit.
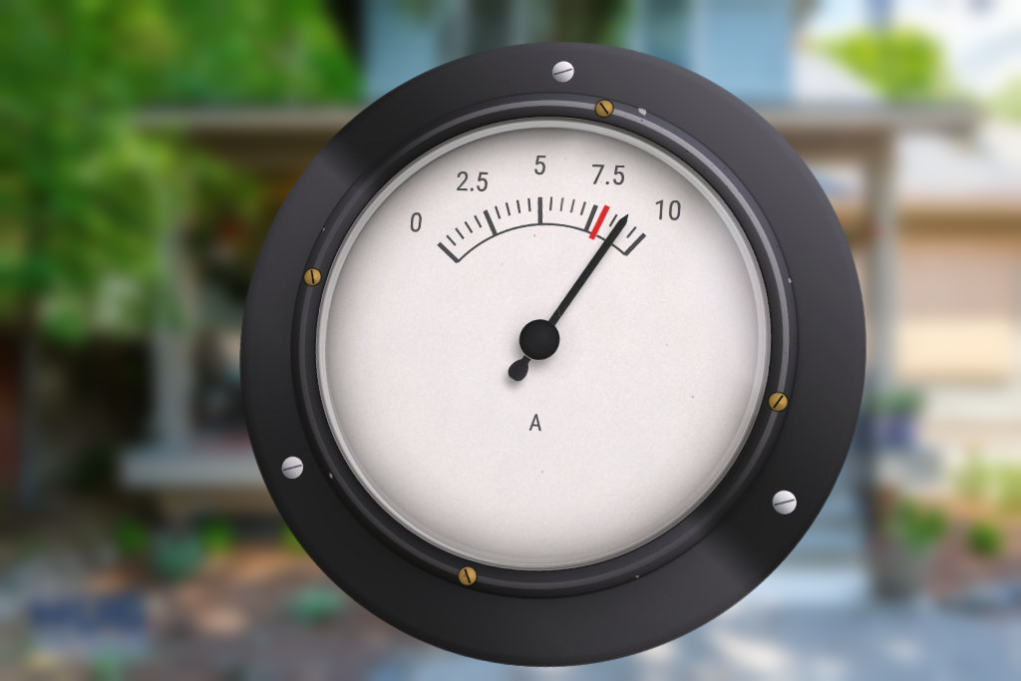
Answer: 9
